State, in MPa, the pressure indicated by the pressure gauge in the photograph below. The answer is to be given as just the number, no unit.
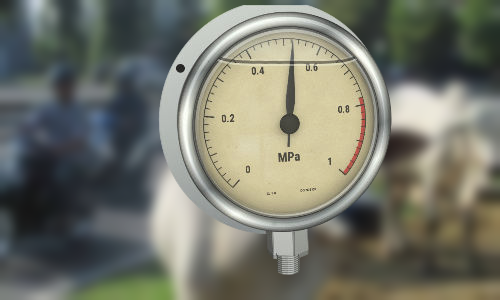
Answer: 0.52
